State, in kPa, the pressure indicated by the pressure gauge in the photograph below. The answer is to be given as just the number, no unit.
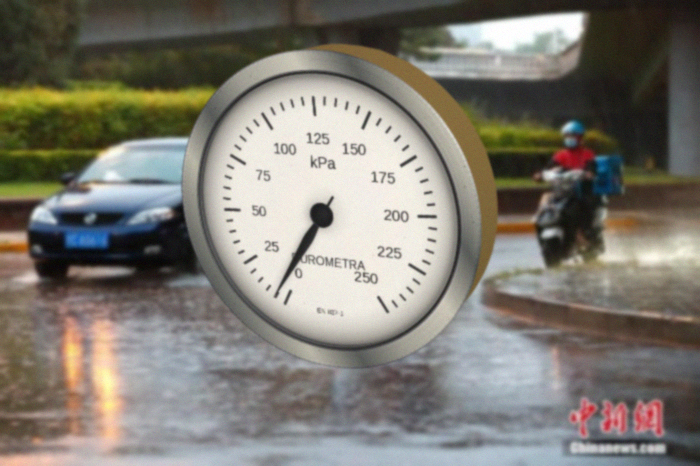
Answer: 5
